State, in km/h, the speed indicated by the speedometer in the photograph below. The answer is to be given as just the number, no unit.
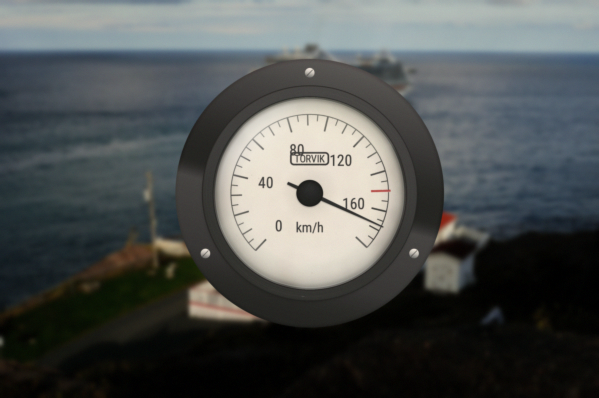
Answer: 167.5
